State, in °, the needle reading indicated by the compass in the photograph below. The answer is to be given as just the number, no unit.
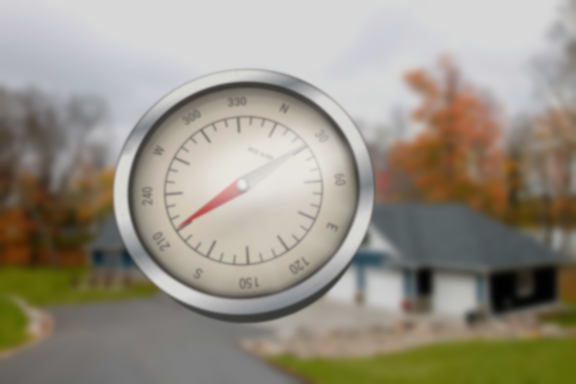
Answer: 210
